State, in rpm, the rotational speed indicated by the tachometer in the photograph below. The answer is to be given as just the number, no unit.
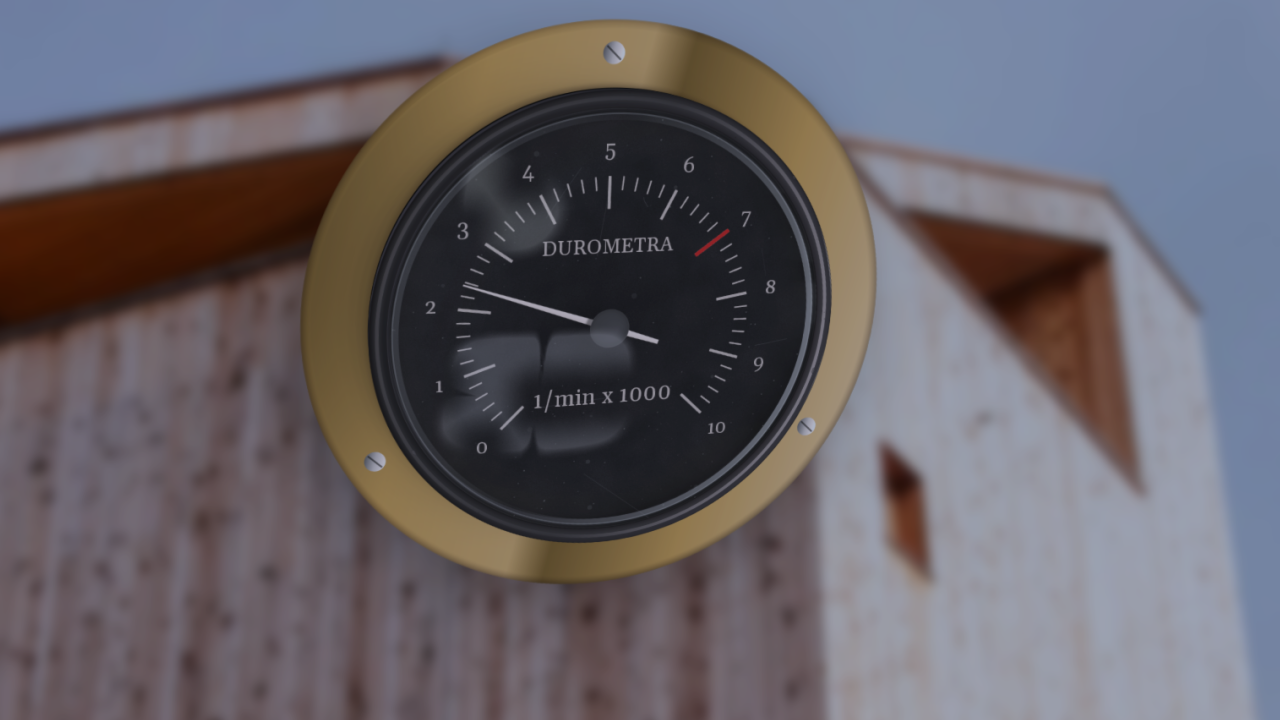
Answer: 2400
